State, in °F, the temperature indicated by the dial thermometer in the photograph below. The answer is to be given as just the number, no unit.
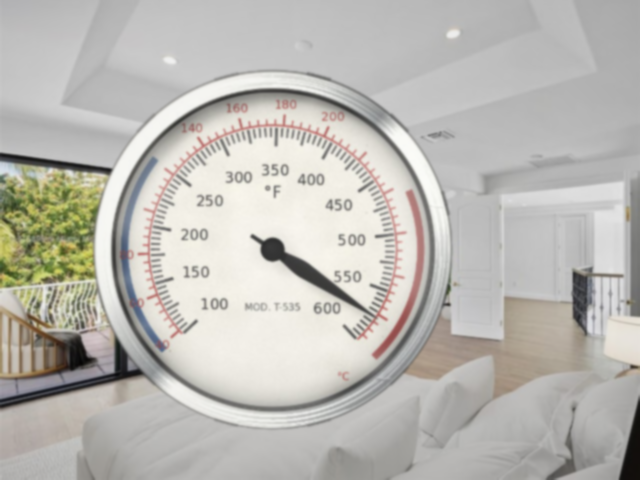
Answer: 575
